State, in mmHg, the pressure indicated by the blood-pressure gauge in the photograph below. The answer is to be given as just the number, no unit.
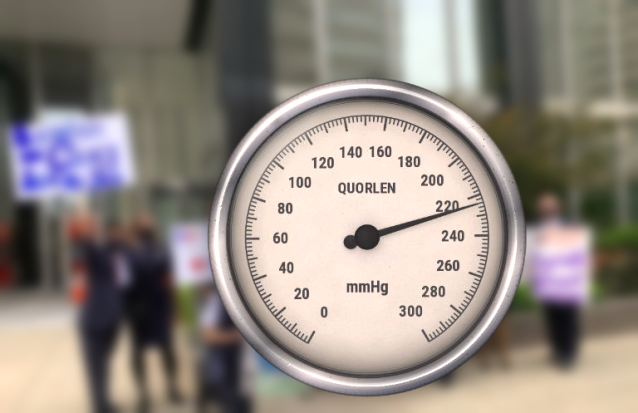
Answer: 224
